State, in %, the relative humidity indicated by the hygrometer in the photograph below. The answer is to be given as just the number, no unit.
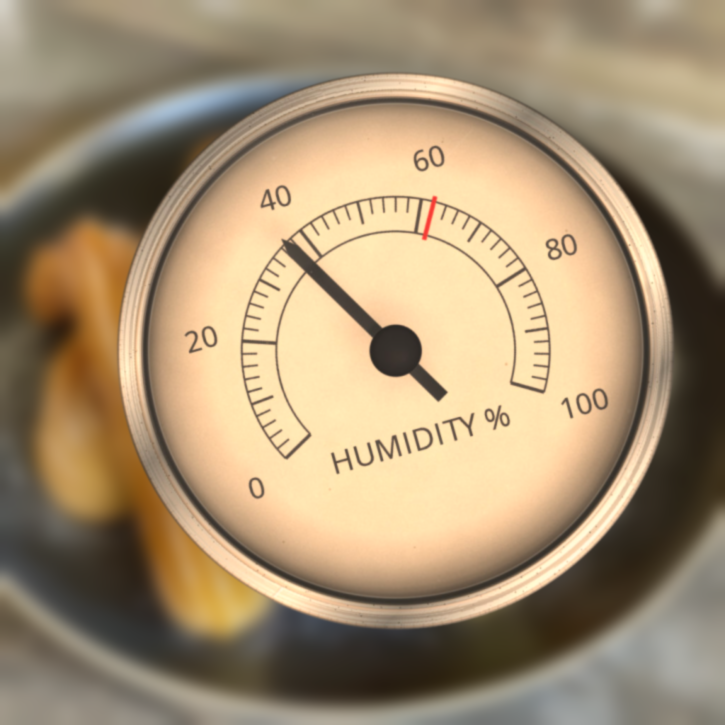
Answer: 37
